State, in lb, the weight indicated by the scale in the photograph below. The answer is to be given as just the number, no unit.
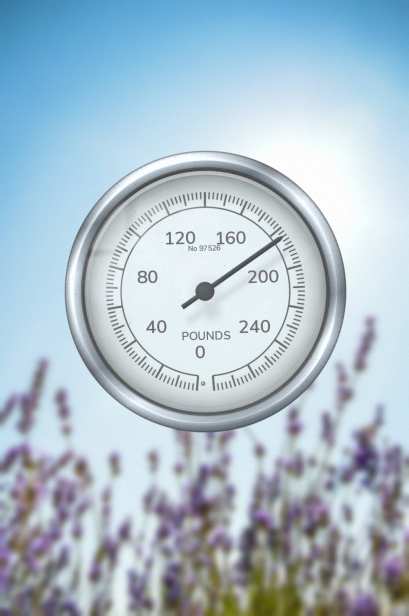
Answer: 184
